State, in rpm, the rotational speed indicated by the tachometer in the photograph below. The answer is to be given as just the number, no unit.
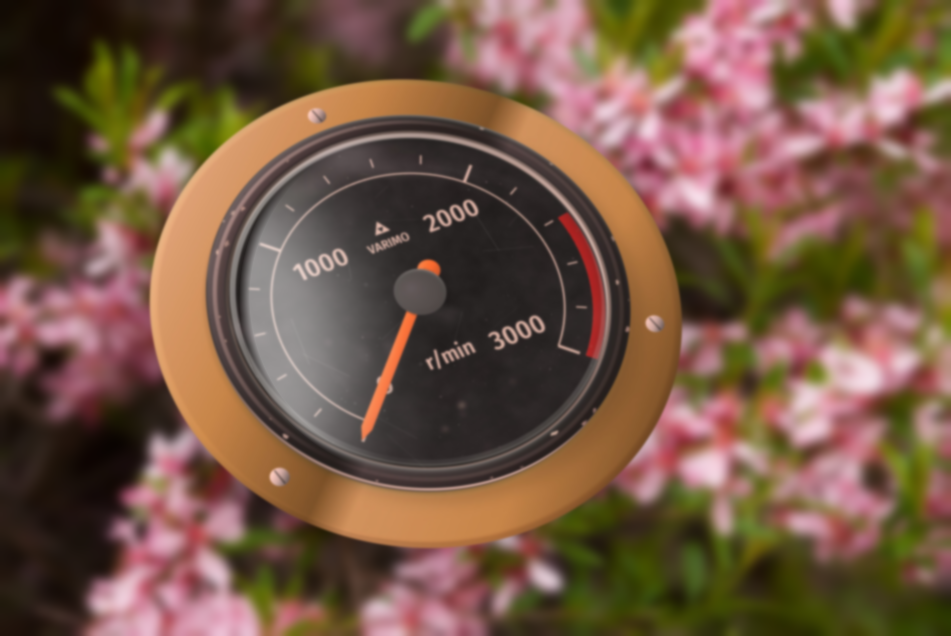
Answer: 0
